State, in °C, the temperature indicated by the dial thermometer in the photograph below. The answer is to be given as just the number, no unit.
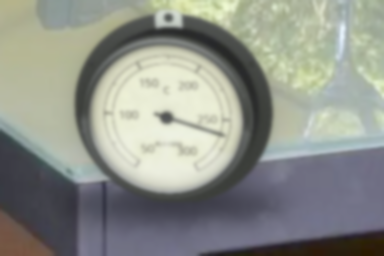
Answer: 262.5
